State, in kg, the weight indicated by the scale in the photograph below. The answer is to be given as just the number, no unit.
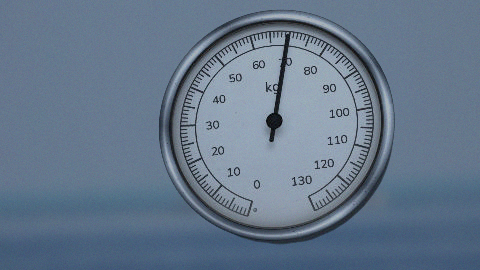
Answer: 70
